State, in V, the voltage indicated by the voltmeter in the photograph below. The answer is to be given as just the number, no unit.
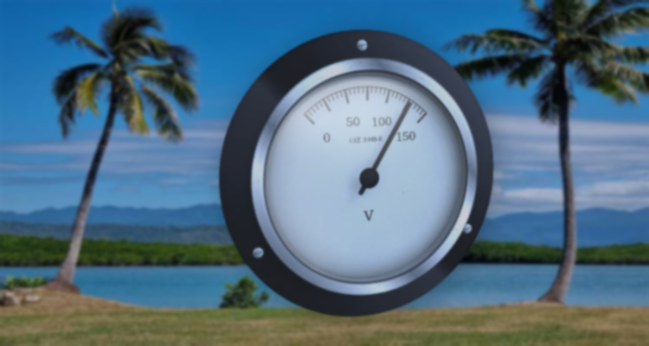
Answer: 125
